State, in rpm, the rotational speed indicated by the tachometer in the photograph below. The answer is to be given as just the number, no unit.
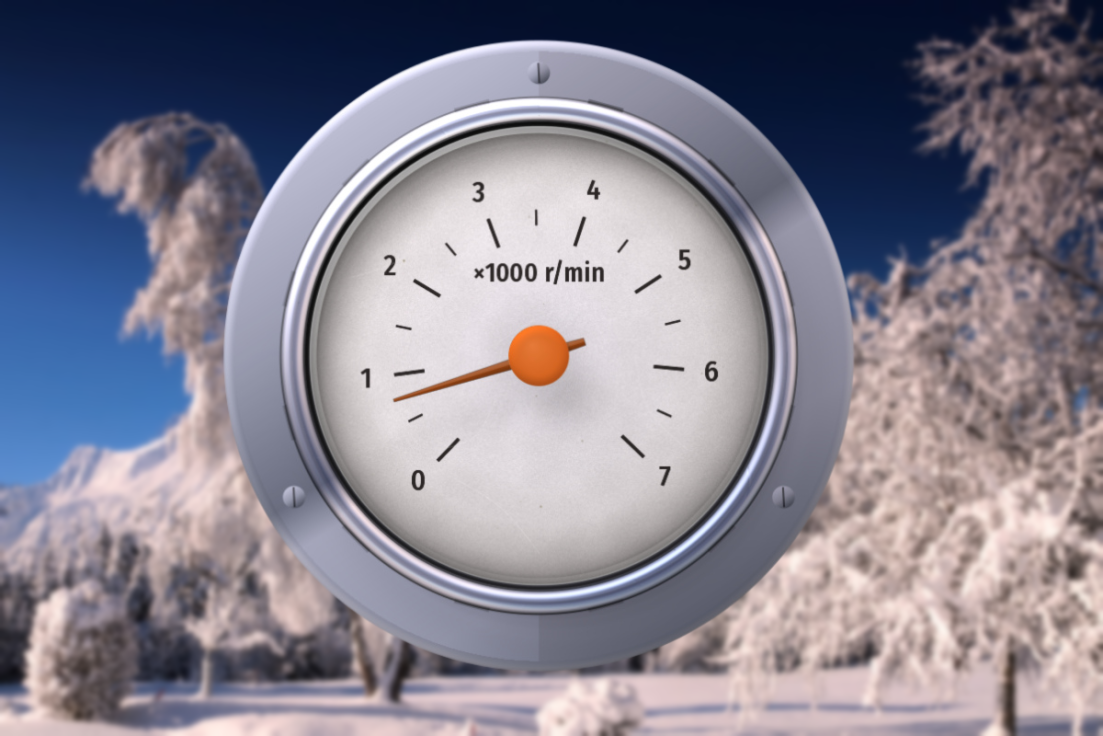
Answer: 750
